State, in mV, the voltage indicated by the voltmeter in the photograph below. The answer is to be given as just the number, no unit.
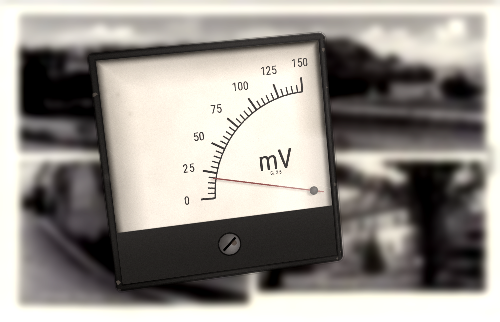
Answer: 20
